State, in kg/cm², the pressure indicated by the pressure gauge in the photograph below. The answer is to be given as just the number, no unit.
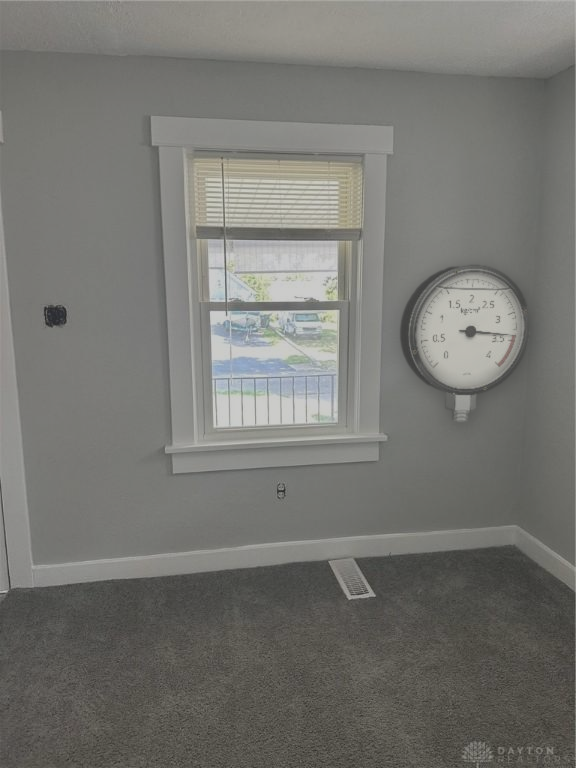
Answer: 3.4
